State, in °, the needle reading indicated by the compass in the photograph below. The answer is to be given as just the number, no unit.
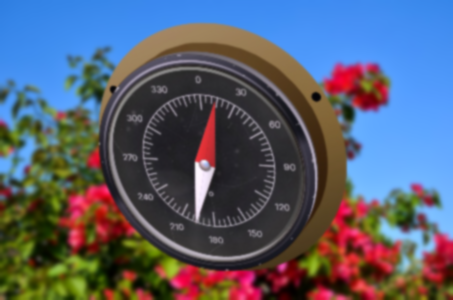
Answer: 15
